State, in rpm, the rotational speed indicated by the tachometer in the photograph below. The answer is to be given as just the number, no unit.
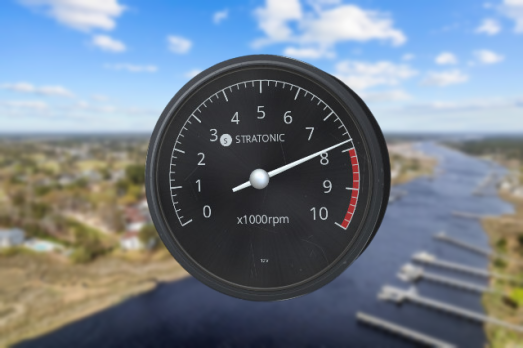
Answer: 7800
